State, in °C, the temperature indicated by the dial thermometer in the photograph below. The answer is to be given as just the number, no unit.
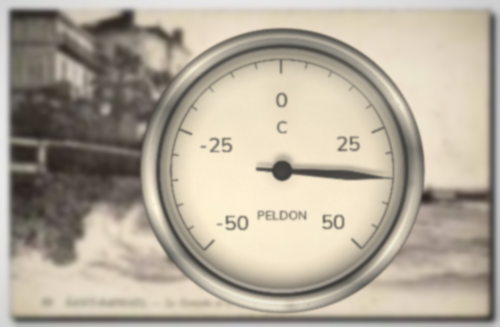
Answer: 35
